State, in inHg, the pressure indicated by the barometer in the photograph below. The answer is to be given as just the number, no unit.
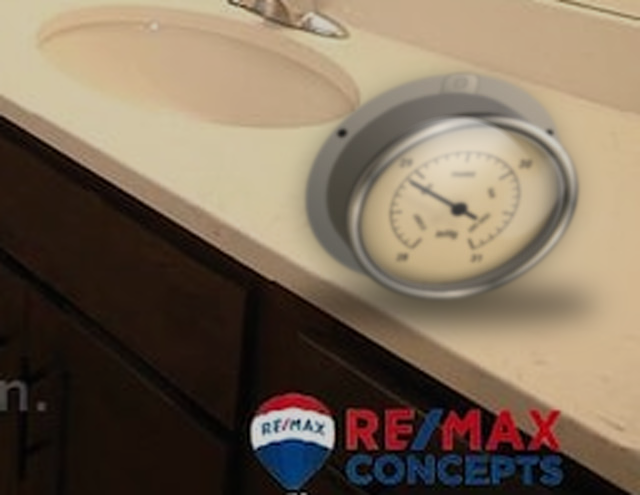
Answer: 28.9
